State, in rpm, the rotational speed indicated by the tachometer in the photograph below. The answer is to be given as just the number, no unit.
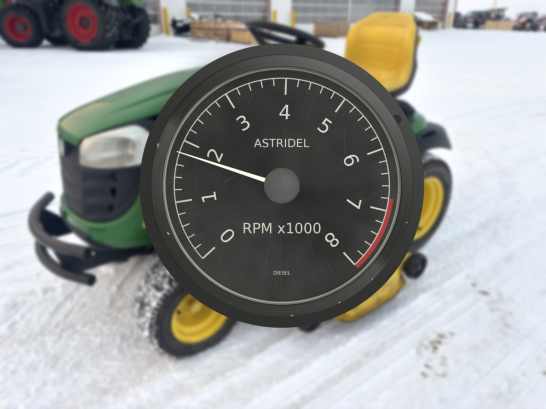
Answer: 1800
